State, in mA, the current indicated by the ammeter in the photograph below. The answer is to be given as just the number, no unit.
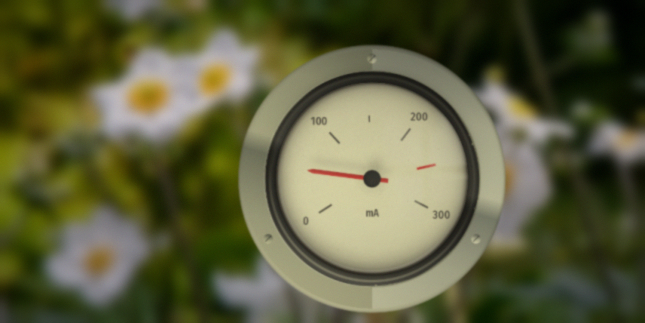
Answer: 50
